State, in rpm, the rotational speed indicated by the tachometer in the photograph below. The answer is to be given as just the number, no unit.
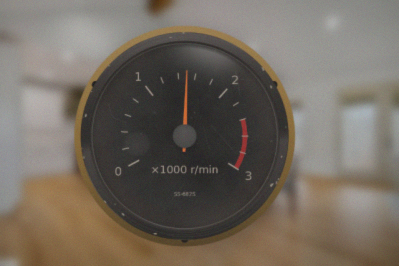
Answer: 1500
